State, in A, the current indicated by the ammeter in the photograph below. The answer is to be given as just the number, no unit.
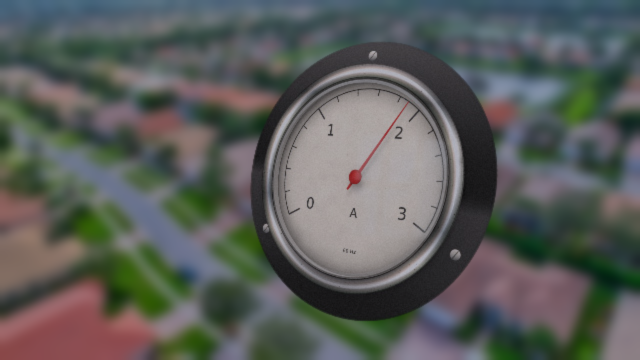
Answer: 1.9
